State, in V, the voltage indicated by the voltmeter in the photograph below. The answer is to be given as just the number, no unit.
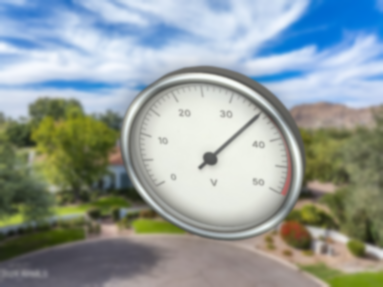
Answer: 35
